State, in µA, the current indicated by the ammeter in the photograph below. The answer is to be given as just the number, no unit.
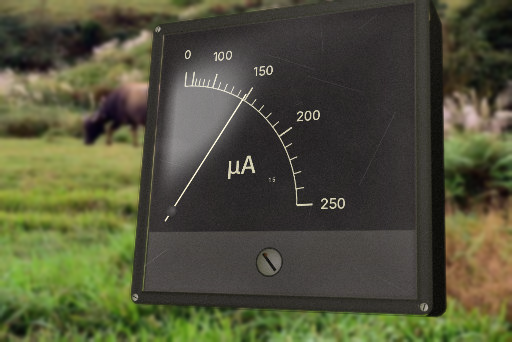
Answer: 150
